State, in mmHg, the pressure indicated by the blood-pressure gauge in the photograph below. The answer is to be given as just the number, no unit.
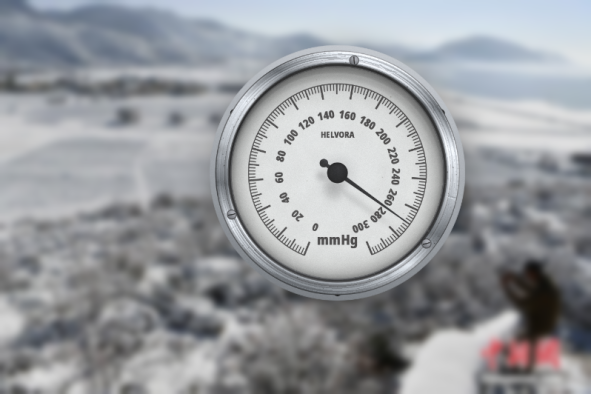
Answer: 270
